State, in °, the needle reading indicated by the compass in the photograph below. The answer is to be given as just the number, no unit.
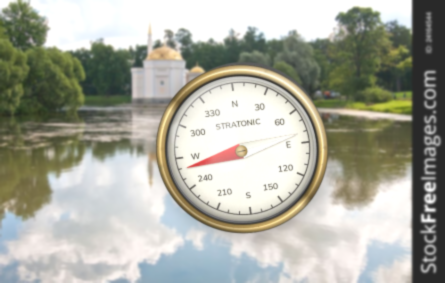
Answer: 260
